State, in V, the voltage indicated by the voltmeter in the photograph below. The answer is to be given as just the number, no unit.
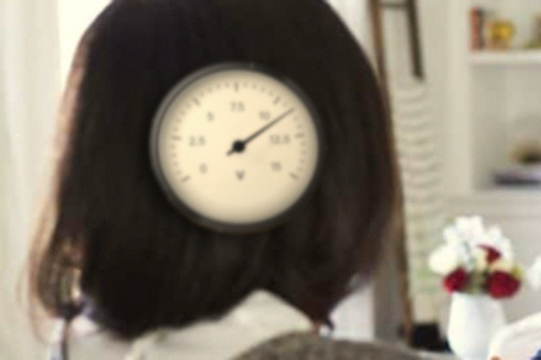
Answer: 11
